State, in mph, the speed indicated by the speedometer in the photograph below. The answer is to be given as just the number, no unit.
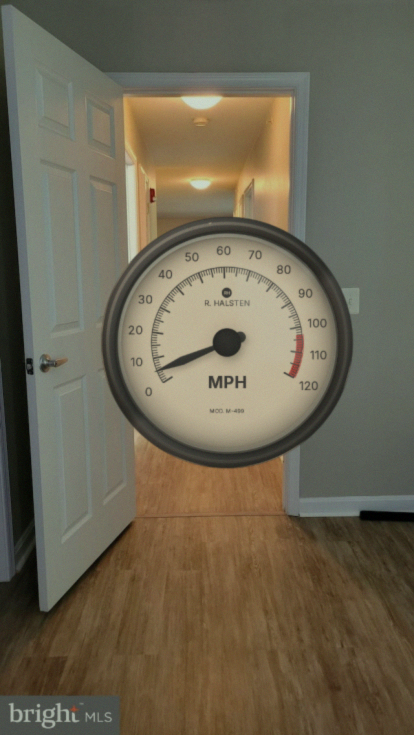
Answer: 5
